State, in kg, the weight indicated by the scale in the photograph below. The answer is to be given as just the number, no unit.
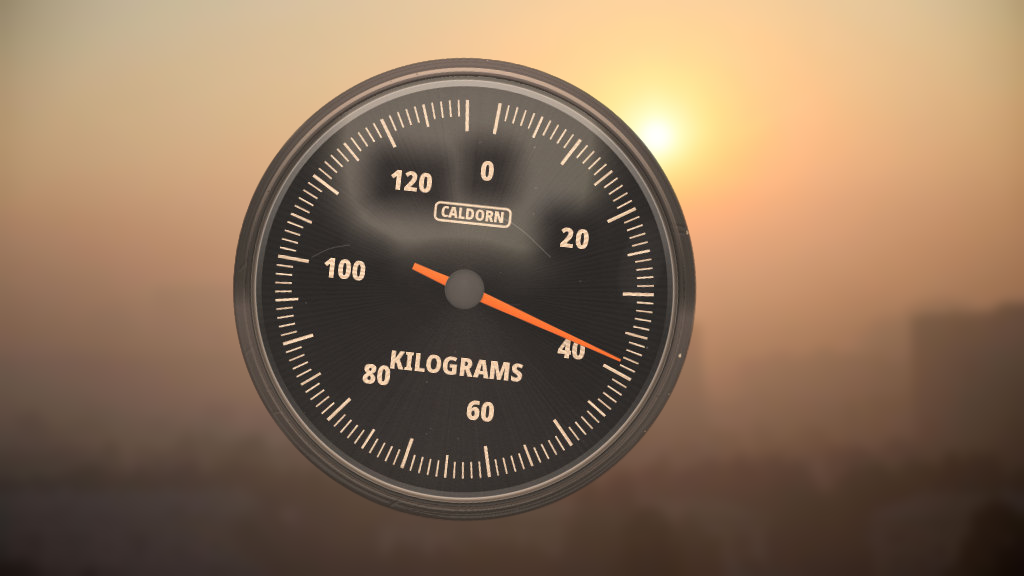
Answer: 38.5
